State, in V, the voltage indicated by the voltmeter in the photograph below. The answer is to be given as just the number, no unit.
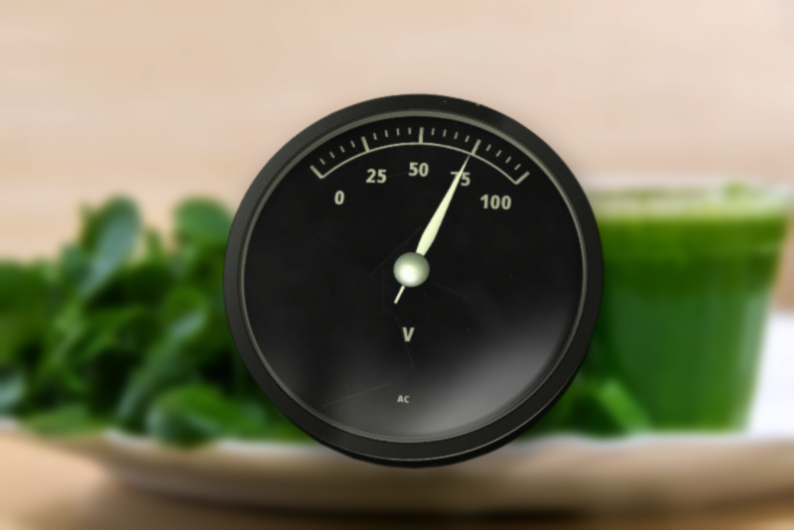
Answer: 75
